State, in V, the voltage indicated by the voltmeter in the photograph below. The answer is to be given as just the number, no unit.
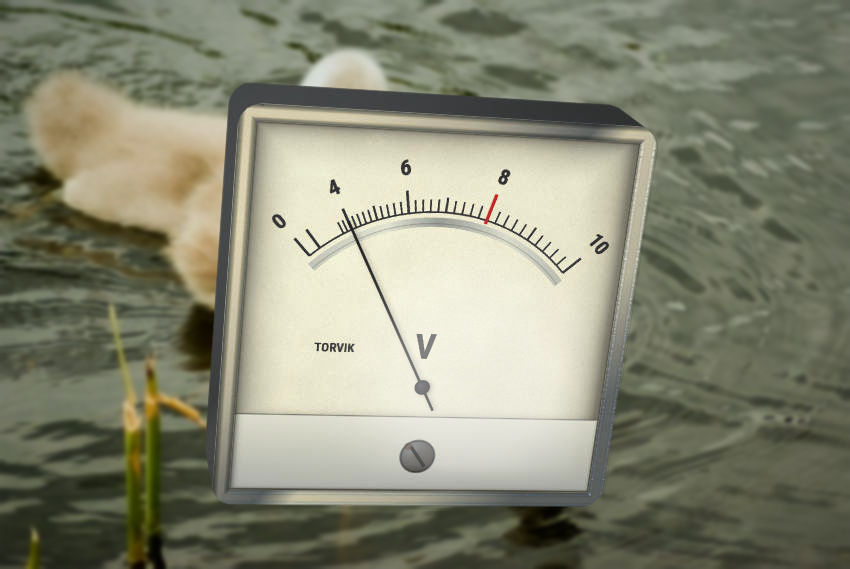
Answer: 4
